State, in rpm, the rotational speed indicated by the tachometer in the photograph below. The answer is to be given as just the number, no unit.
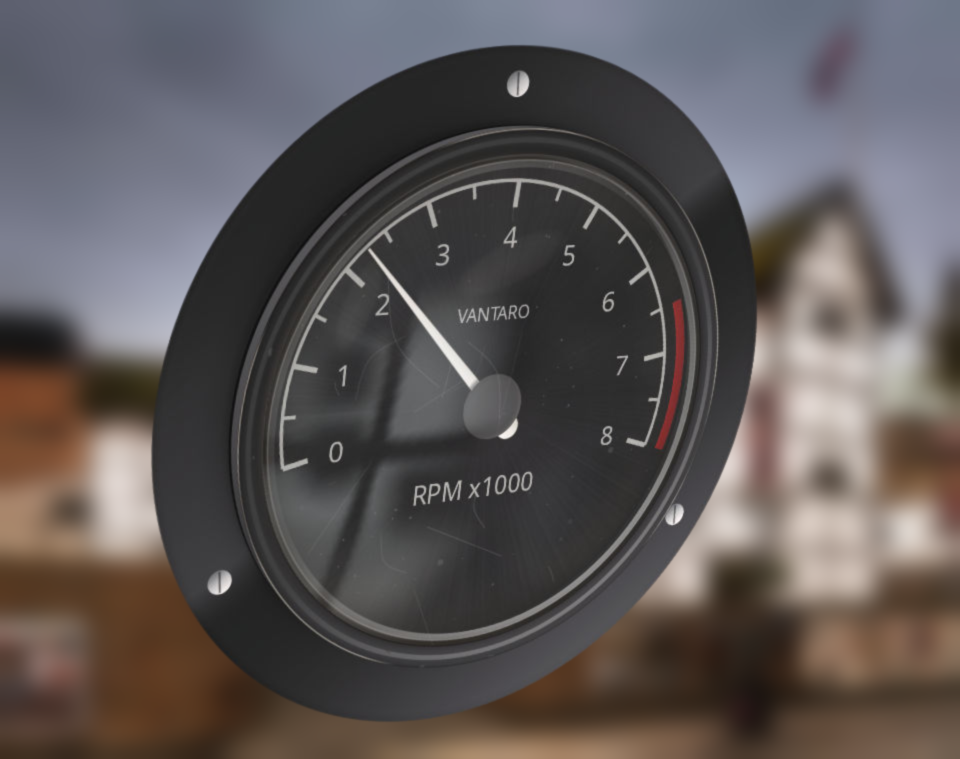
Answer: 2250
